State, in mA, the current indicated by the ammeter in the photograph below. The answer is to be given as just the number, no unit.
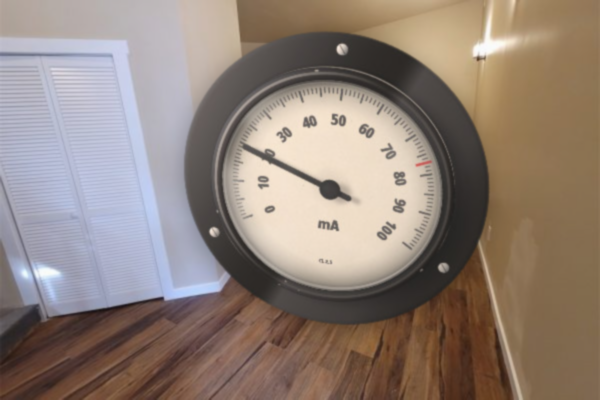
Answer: 20
